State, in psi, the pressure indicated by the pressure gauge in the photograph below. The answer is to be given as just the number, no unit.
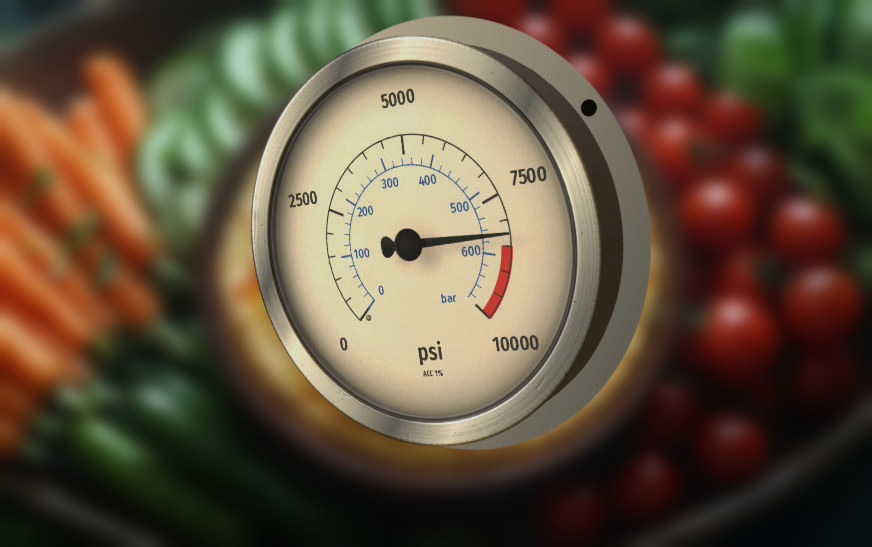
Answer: 8250
